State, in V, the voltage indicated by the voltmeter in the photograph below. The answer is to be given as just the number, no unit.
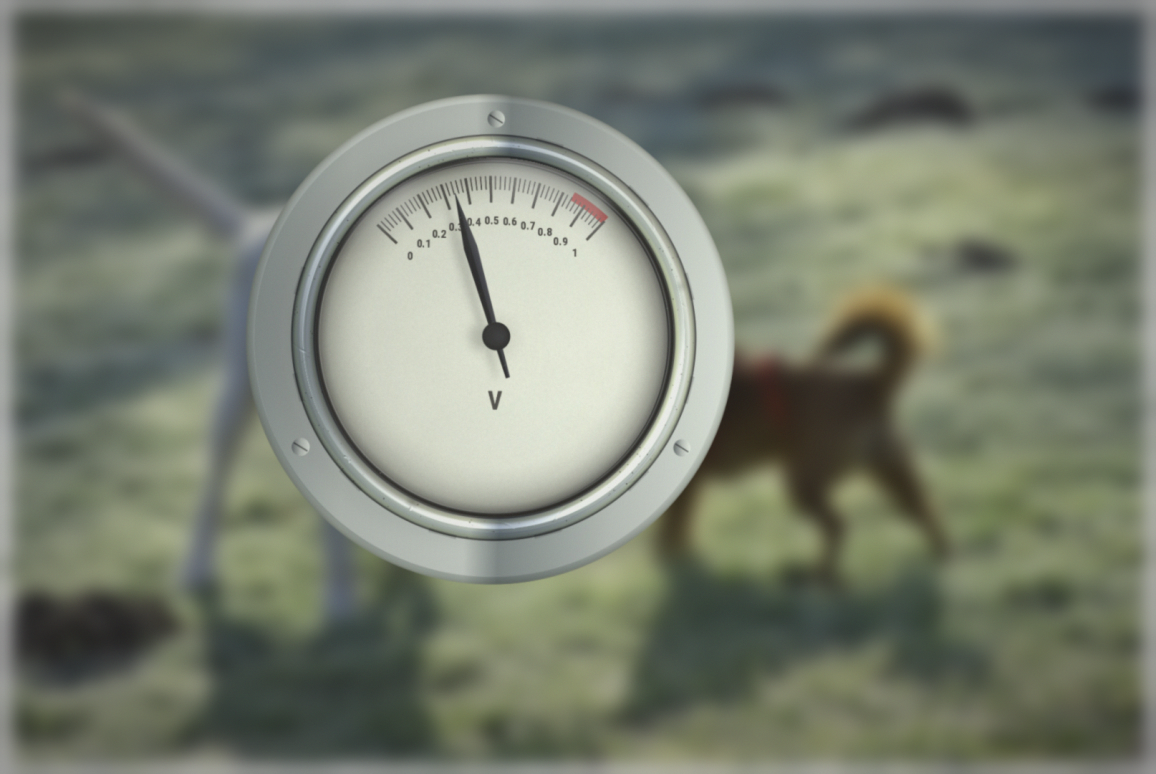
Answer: 0.34
